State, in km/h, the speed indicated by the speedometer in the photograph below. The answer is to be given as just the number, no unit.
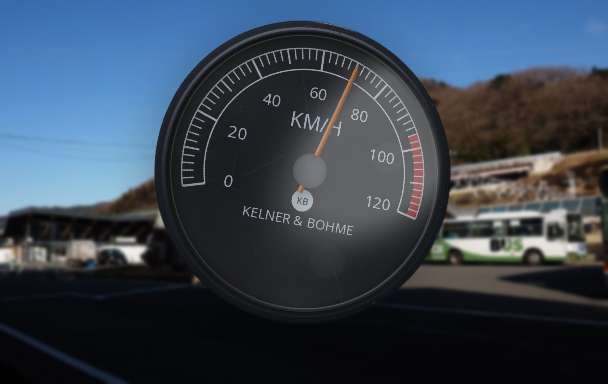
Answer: 70
